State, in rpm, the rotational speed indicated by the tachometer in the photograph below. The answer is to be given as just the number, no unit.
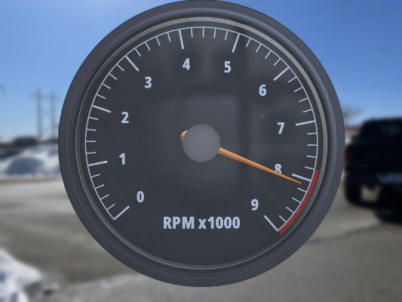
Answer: 8100
